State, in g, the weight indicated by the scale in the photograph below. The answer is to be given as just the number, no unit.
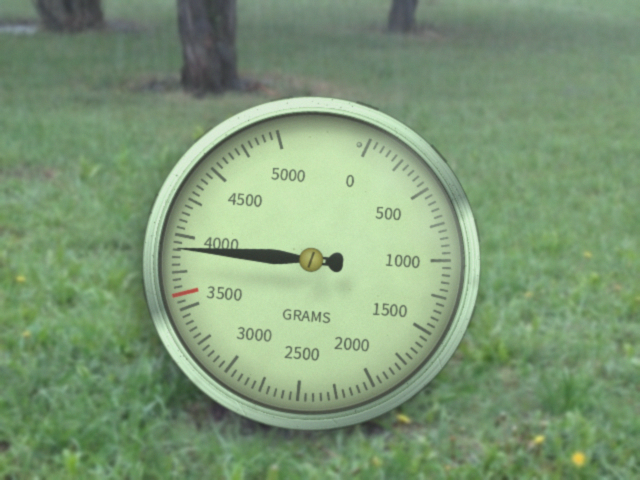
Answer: 3900
